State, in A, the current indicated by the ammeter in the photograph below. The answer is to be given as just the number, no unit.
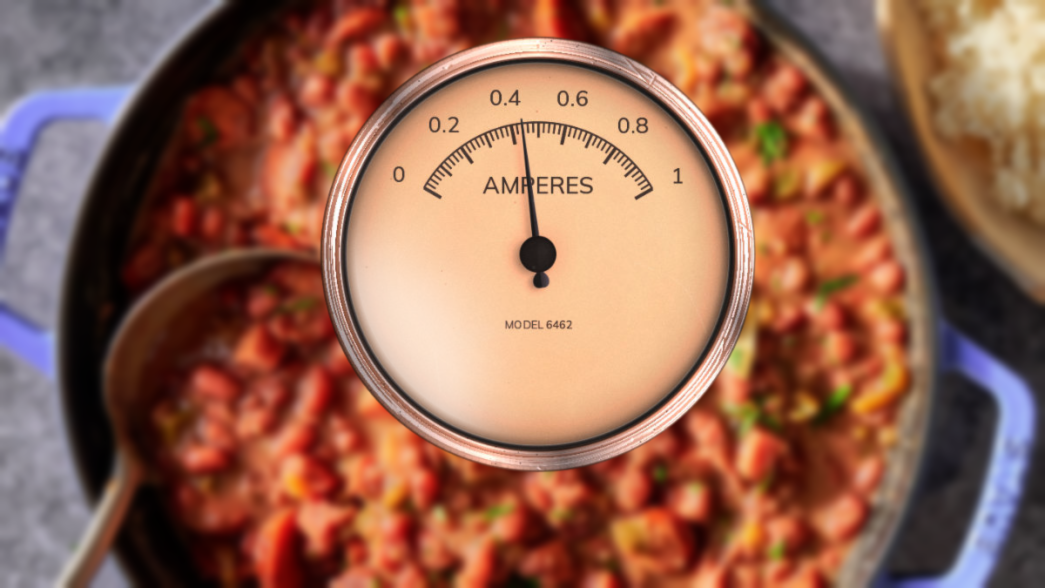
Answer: 0.44
